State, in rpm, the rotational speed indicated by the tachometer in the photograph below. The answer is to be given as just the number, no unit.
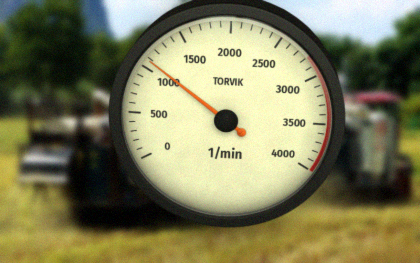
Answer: 1100
